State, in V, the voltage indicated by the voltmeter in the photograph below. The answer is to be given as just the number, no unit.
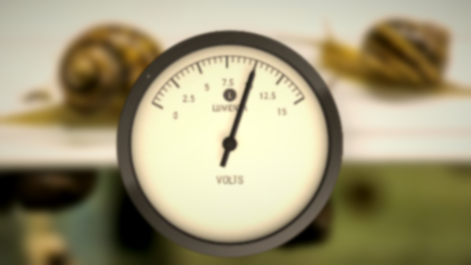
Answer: 10
